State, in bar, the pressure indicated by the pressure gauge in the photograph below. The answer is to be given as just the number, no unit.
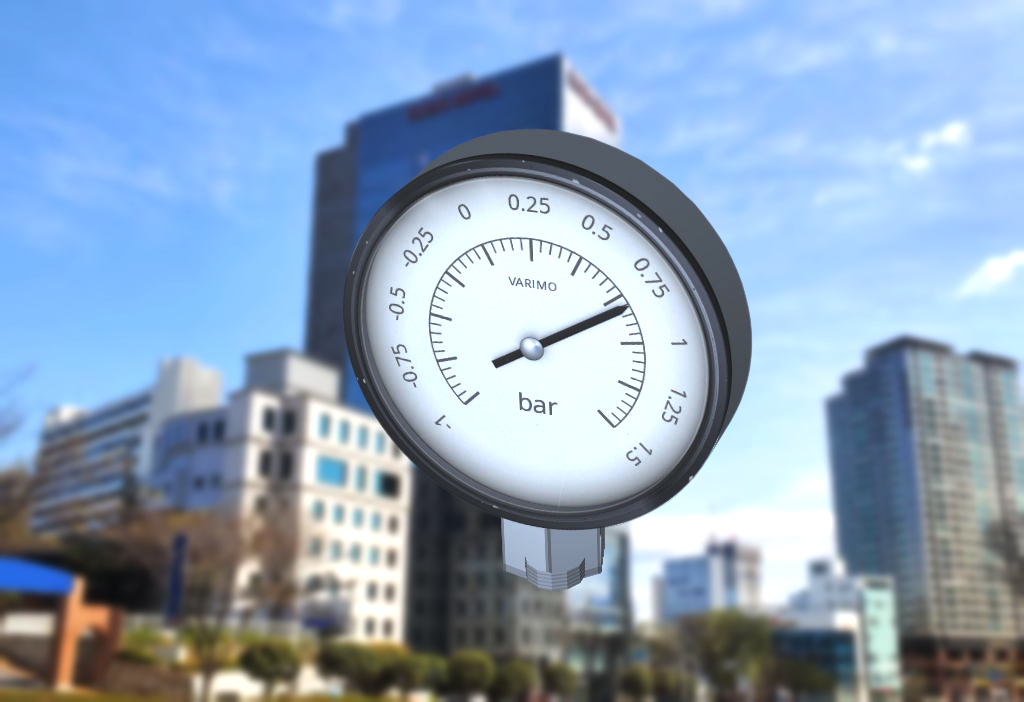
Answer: 0.8
